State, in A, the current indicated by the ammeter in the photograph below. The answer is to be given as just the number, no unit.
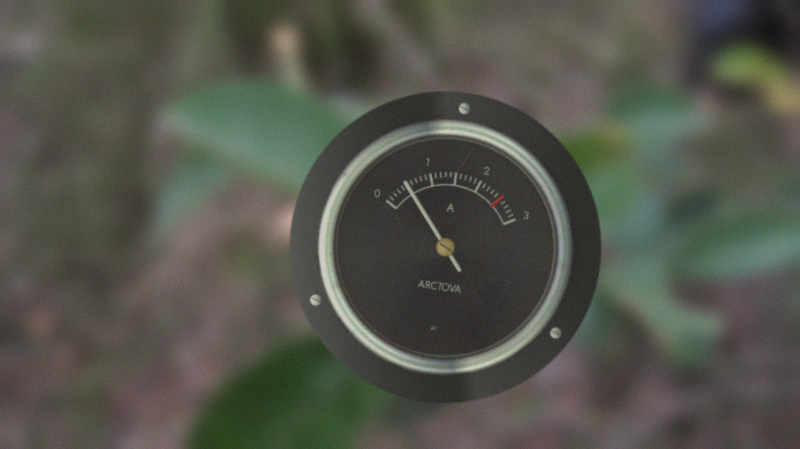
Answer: 0.5
